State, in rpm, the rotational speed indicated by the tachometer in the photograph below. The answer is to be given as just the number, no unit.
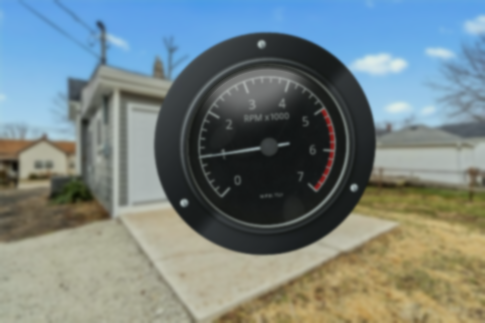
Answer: 1000
